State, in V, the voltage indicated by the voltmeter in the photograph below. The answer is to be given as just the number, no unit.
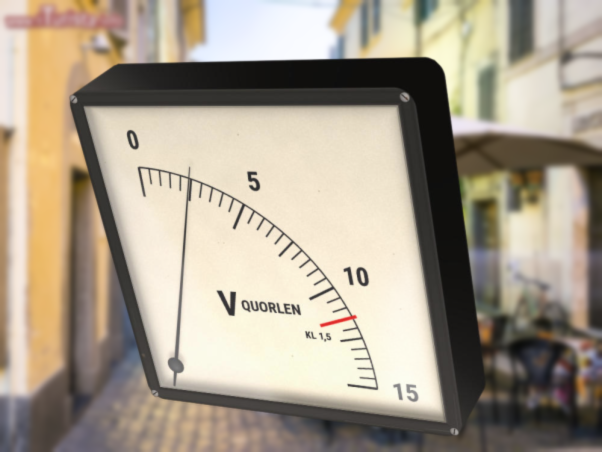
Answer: 2.5
